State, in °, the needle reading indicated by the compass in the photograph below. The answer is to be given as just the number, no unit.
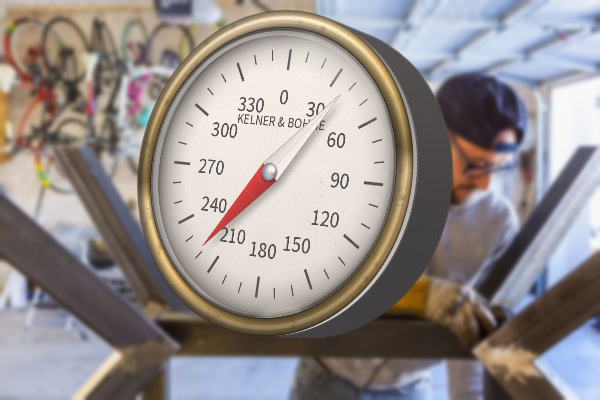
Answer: 220
